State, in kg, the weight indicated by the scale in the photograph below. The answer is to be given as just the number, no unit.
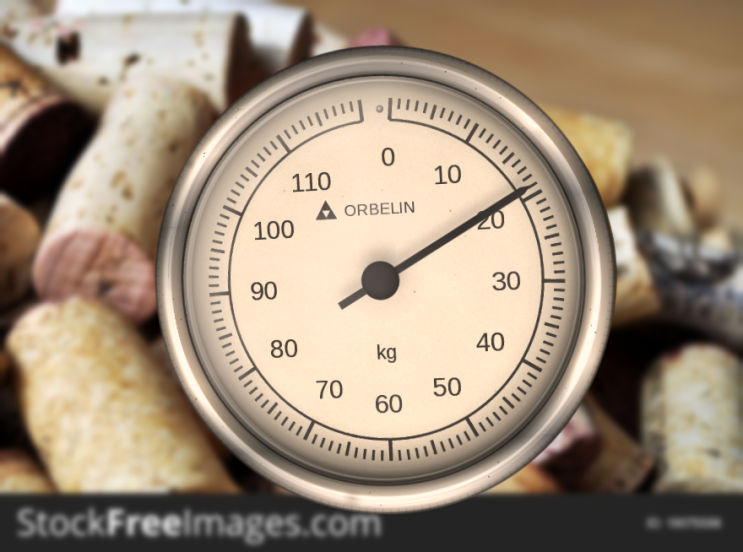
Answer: 19
